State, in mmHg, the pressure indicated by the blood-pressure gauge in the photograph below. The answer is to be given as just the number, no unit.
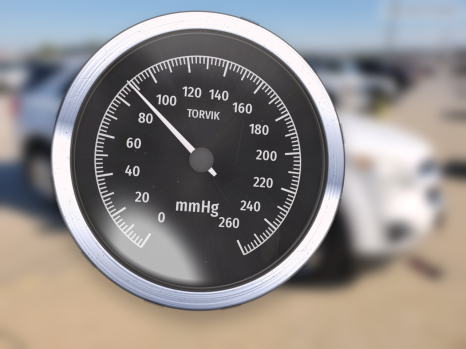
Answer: 88
